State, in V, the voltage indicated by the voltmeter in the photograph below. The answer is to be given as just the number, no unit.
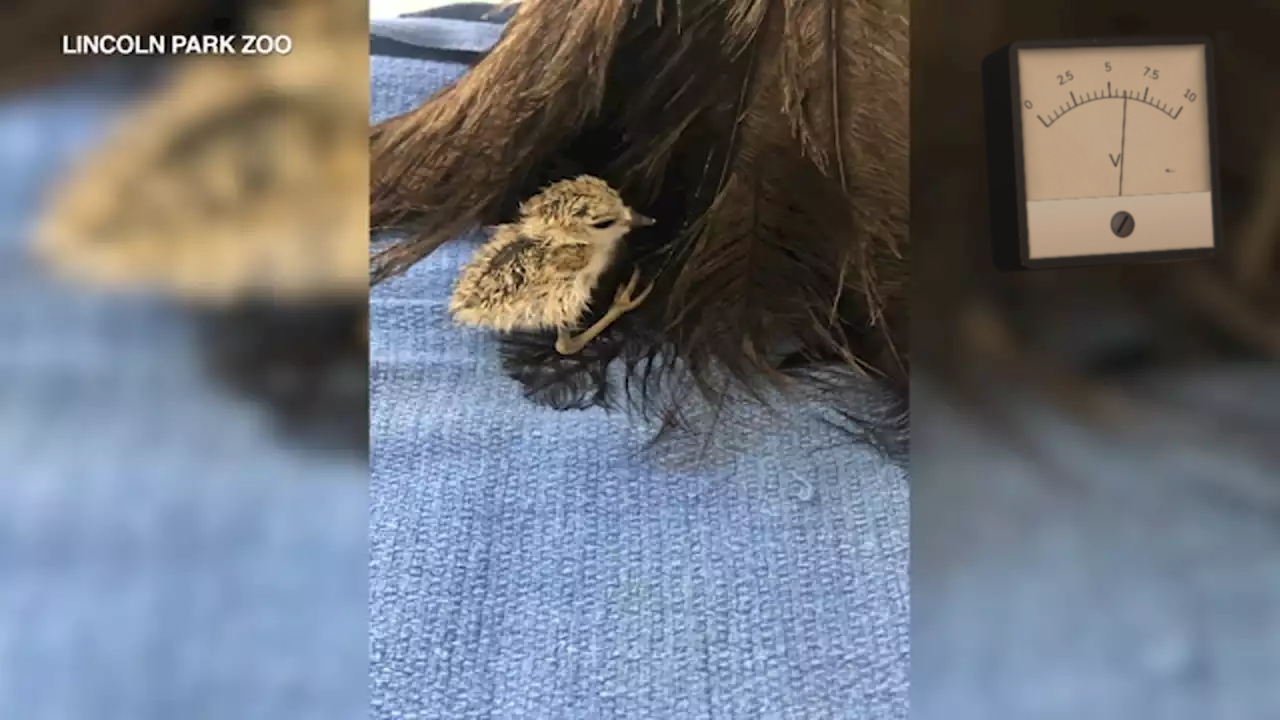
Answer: 6
